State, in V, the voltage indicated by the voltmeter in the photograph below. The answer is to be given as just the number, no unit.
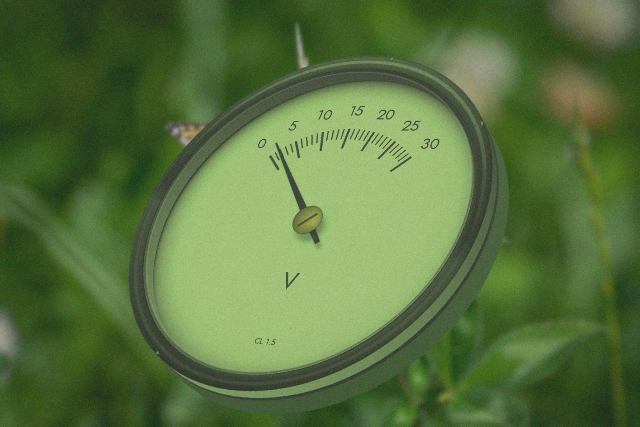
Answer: 2
